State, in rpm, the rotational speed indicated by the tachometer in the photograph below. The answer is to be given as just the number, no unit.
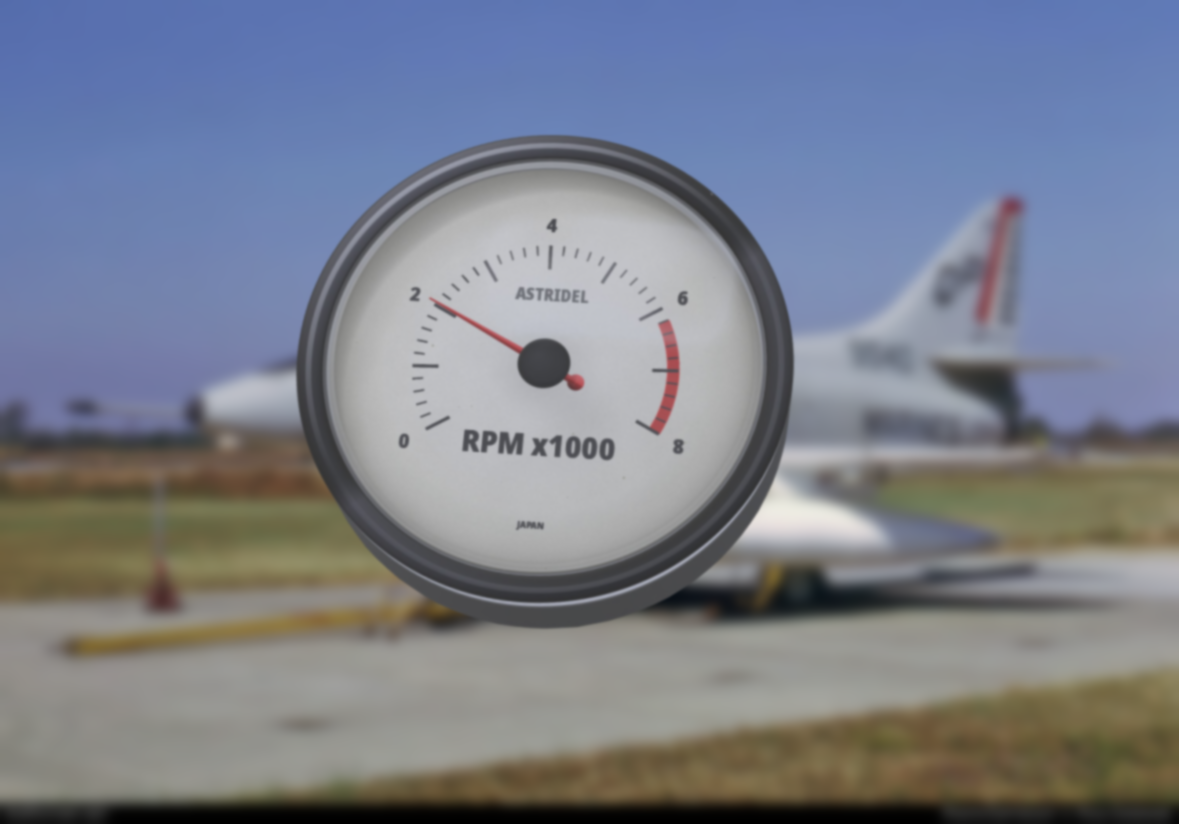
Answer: 2000
